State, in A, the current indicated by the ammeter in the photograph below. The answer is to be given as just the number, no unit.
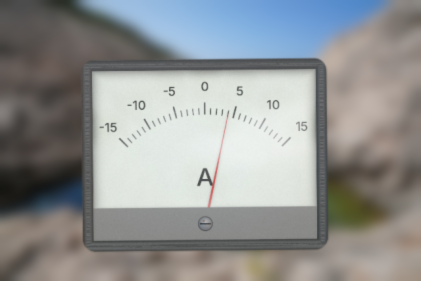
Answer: 4
